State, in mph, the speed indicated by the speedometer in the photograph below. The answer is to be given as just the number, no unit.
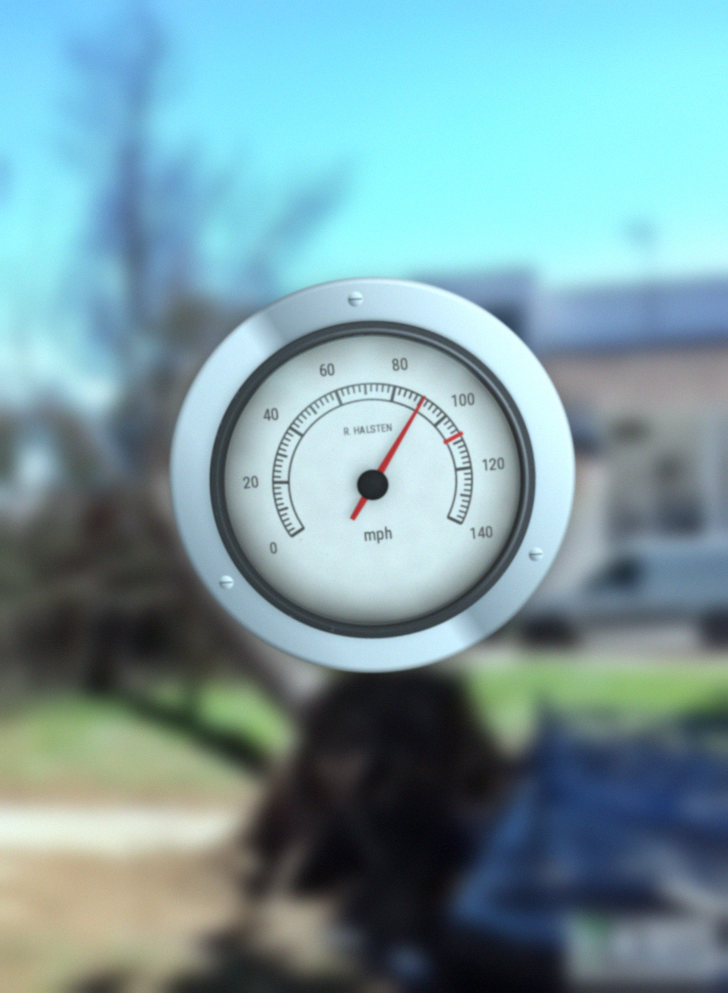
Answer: 90
